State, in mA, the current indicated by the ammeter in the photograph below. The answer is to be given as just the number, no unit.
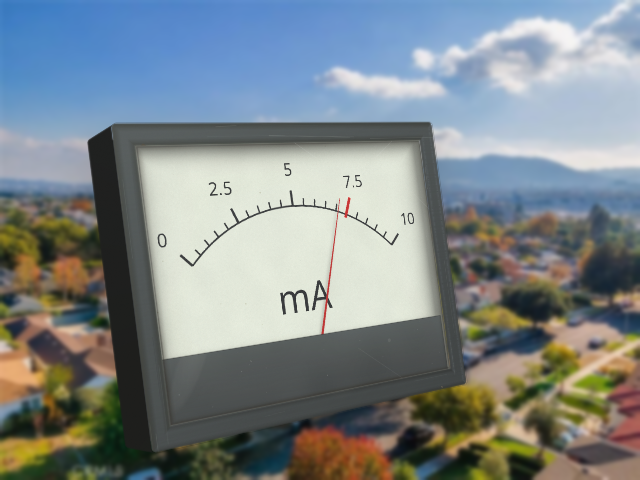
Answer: 7
